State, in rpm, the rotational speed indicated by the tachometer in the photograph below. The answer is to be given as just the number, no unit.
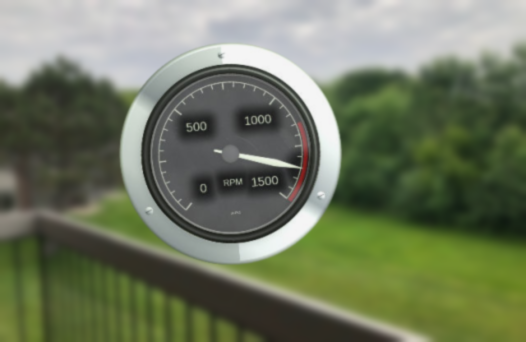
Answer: 1350
